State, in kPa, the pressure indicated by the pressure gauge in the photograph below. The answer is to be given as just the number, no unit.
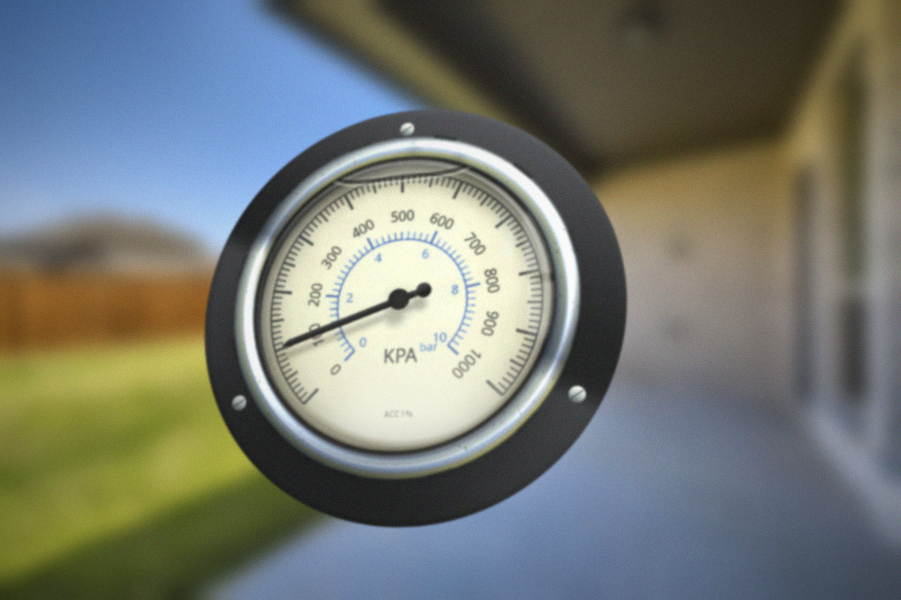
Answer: 100
